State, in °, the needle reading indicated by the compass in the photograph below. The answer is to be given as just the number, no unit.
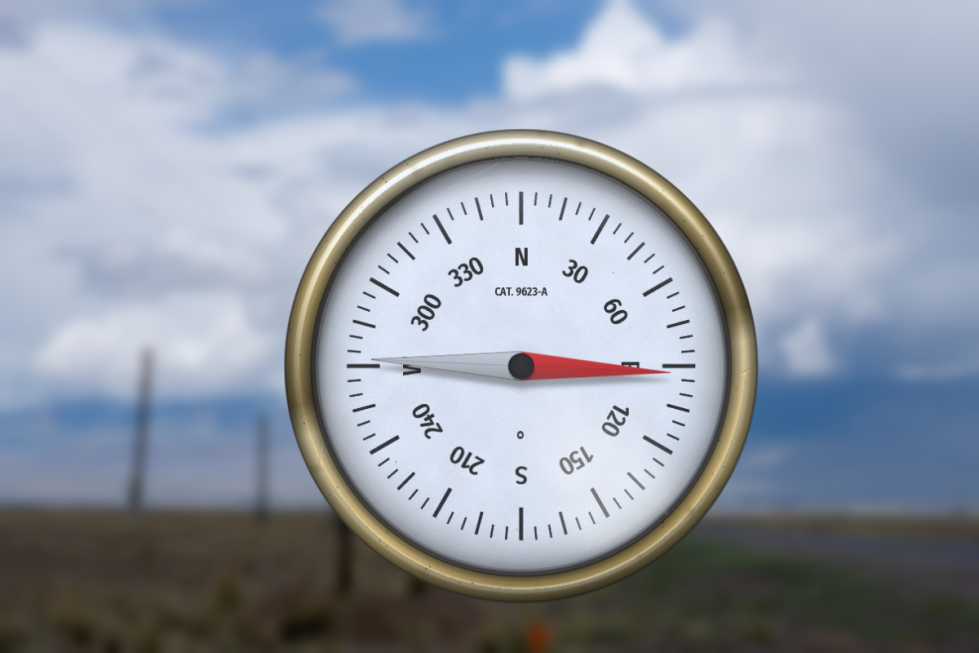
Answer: 92.5
